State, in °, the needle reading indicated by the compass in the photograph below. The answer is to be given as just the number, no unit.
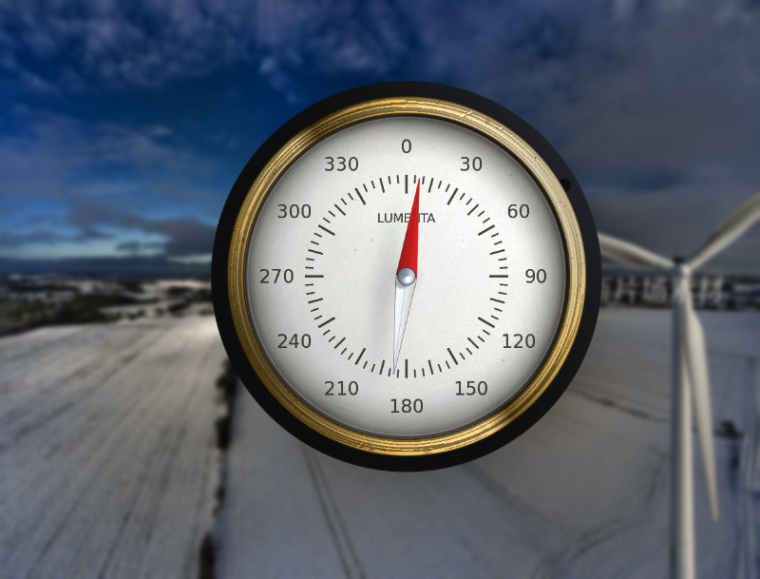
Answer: 7.5
